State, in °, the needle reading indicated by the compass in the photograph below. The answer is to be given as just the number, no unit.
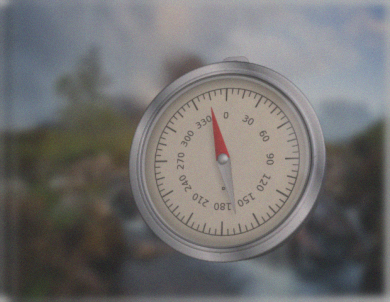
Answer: 345
